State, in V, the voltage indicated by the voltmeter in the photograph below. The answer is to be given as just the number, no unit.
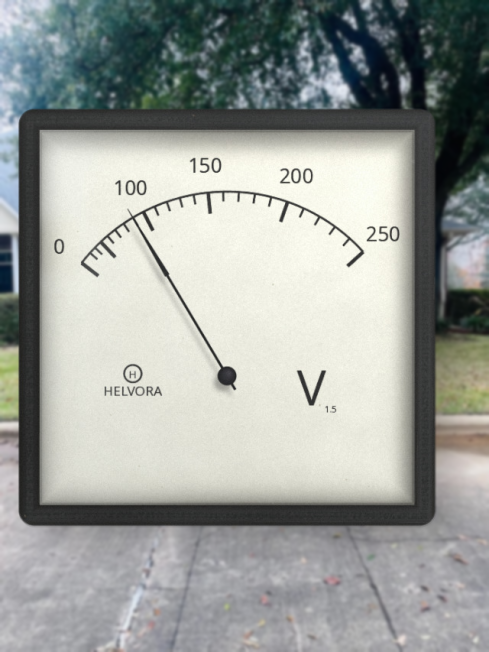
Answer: 90
